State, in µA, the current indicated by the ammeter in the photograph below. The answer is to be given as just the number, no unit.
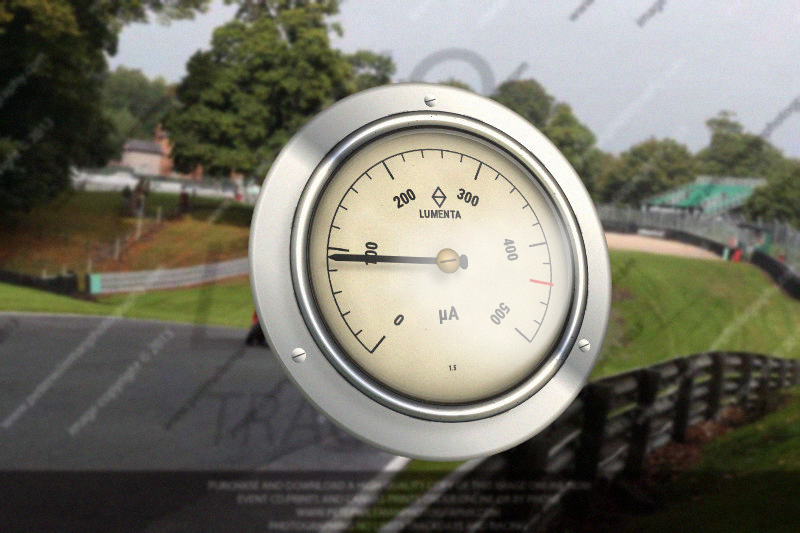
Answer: 90
